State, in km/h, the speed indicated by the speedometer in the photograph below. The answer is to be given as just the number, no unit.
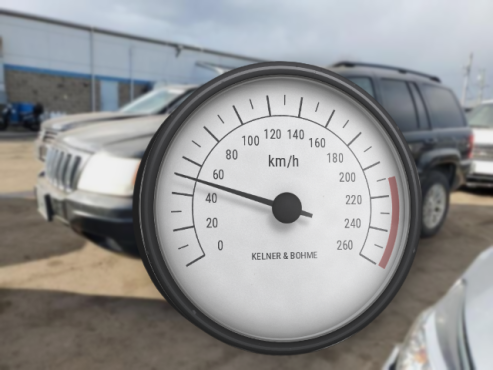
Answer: 50
